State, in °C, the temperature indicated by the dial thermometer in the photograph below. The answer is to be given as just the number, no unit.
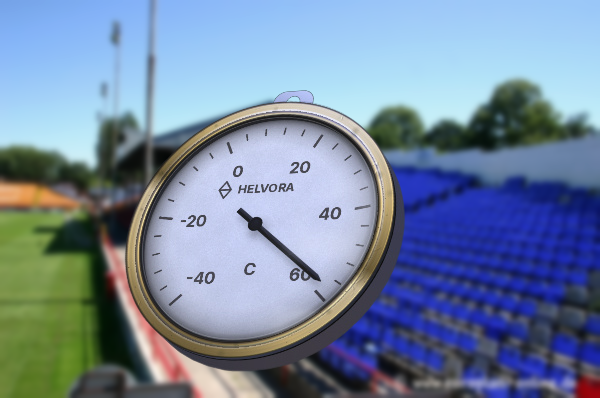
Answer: 58
